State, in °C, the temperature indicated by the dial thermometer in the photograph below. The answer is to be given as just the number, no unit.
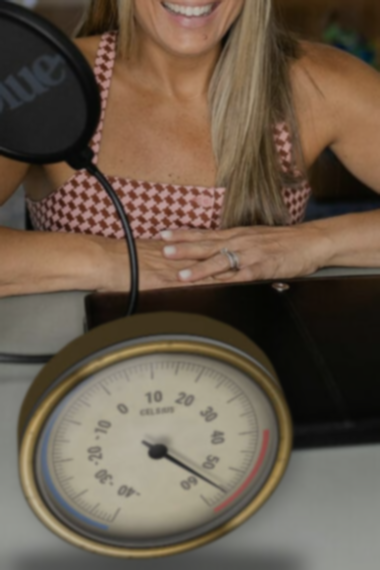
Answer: 55
